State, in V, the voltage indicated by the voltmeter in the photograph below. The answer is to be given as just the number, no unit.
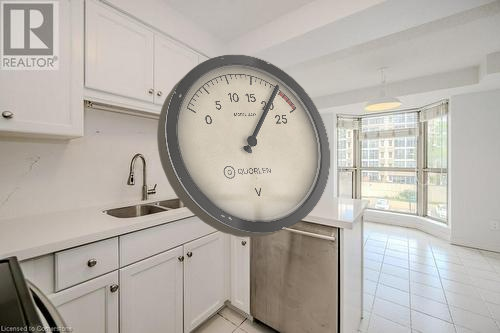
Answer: 20
